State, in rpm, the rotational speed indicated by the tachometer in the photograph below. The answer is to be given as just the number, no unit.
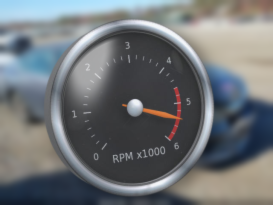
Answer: 5400
